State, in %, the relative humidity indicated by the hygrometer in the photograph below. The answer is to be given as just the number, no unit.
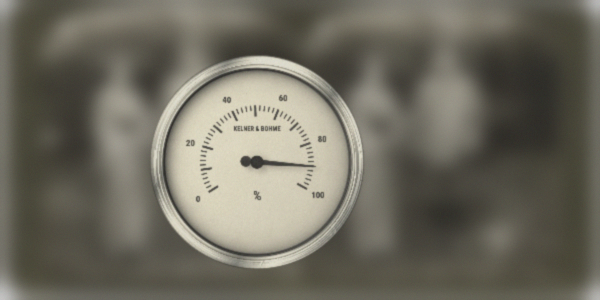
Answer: 90
